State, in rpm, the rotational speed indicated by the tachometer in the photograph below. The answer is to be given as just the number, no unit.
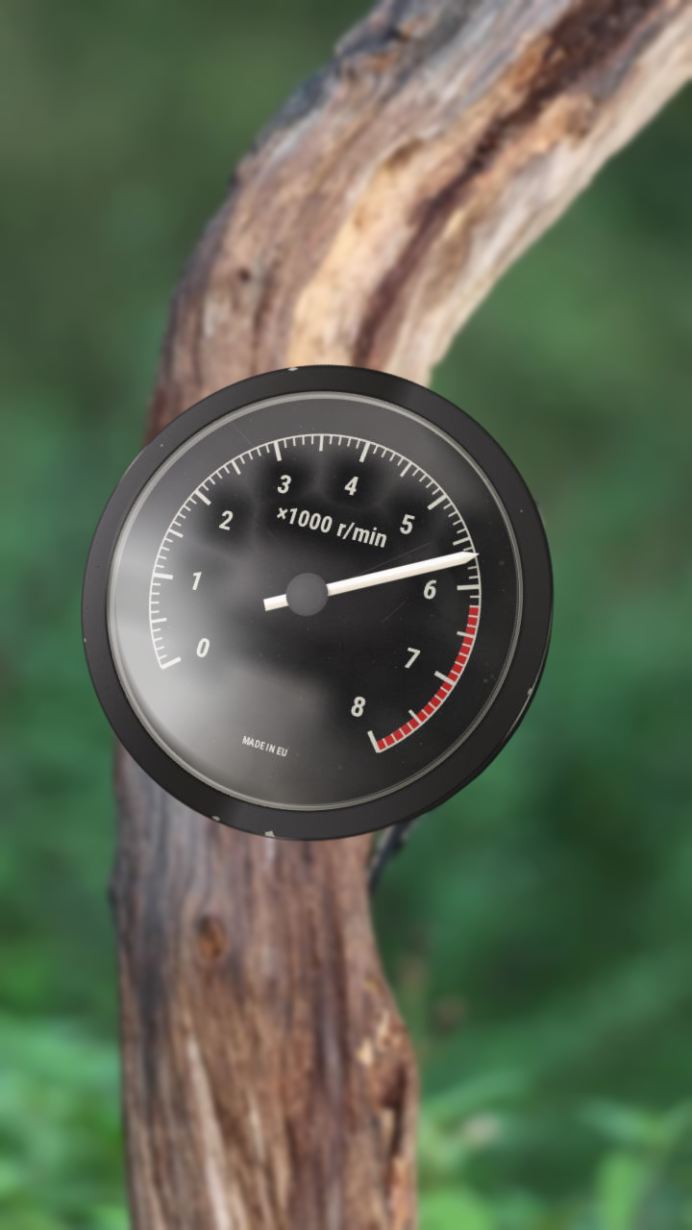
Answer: 5700
